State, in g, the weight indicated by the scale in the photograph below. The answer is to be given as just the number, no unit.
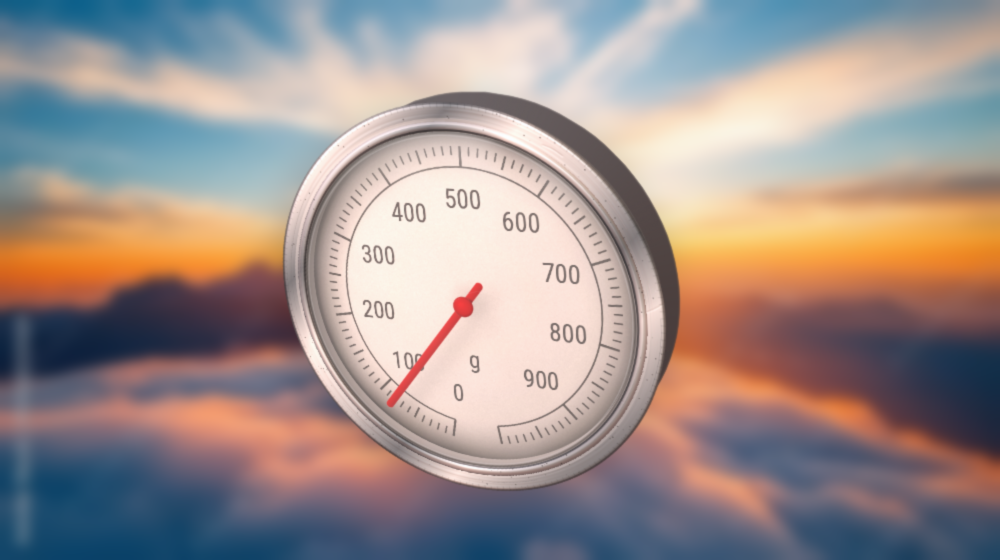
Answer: 80
